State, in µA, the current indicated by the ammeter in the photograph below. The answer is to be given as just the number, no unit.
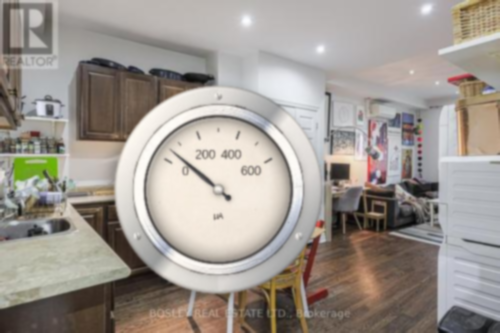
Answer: 50
